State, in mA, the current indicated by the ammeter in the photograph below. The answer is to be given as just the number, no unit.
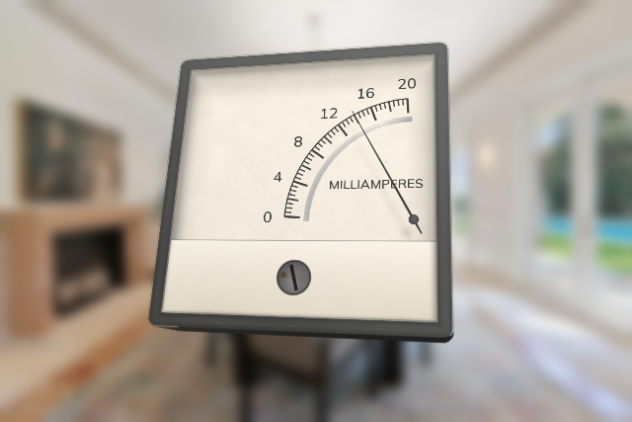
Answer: 14
